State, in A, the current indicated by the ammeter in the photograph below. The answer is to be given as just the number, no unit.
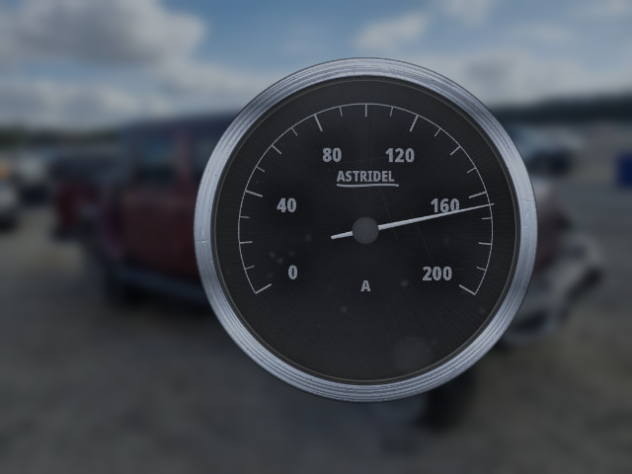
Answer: 165
